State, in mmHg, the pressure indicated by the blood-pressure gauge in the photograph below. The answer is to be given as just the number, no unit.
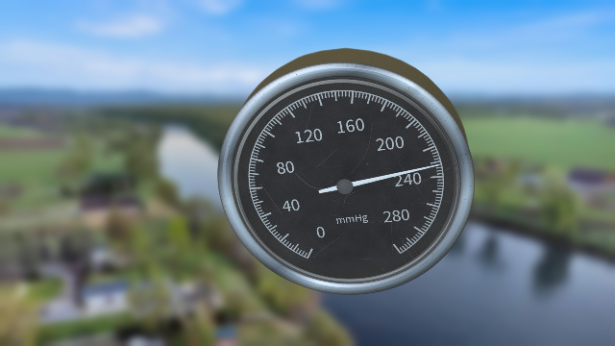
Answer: 230
